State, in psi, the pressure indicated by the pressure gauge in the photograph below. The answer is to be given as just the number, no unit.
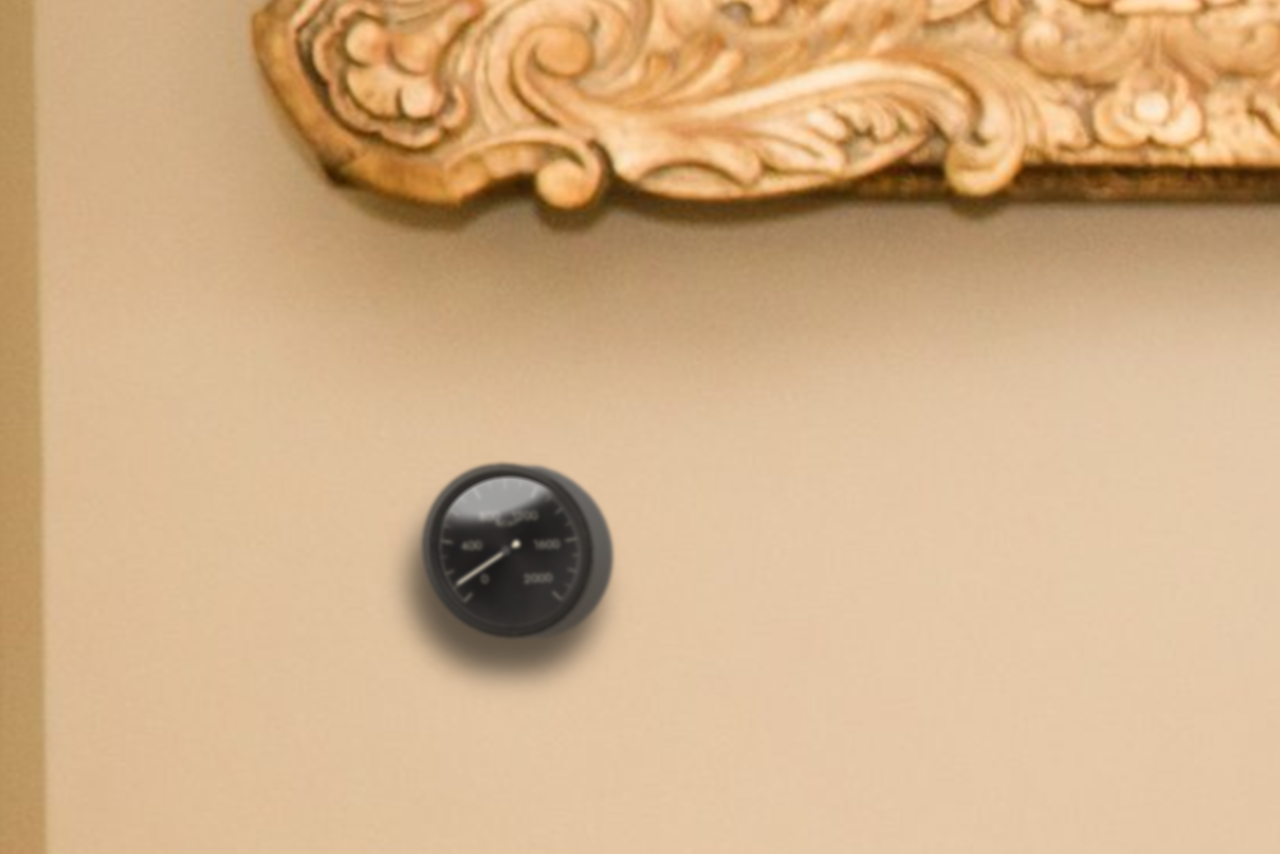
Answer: 100
